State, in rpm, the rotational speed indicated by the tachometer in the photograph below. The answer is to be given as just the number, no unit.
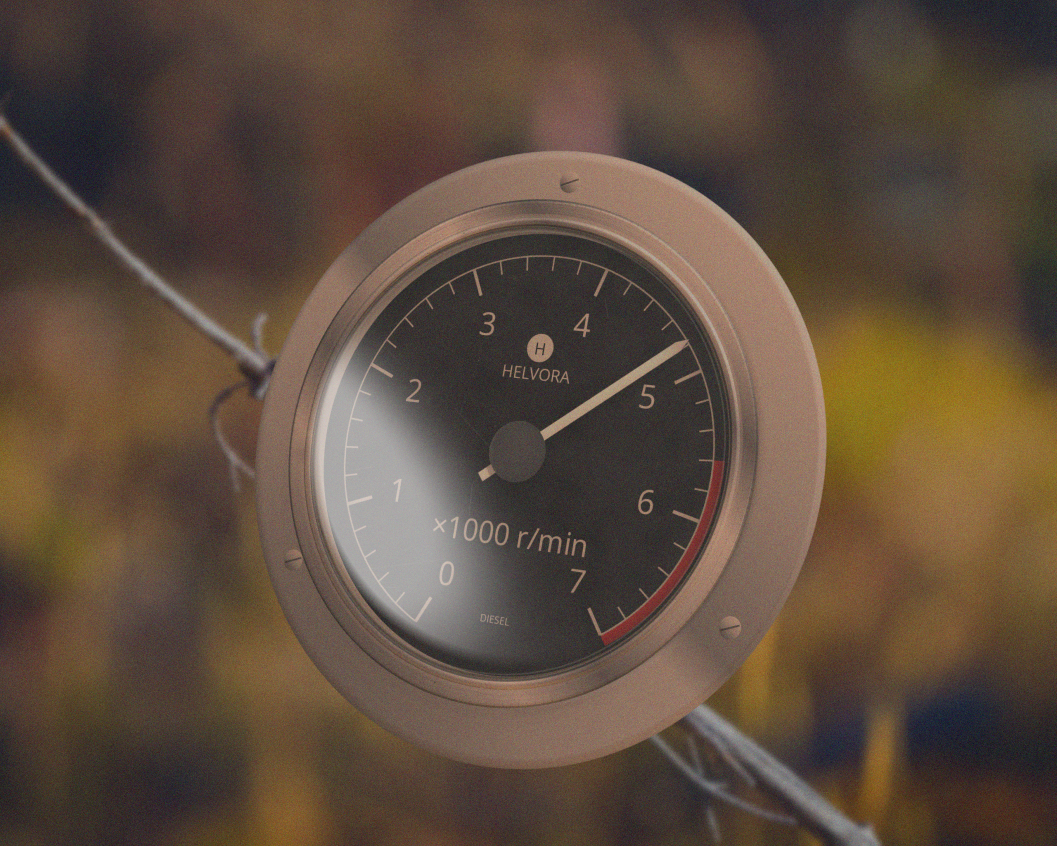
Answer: 4800
